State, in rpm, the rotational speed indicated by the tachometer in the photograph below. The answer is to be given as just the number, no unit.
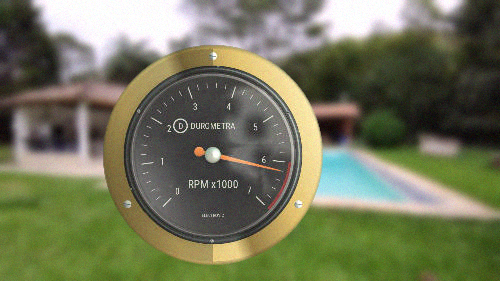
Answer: 6200
